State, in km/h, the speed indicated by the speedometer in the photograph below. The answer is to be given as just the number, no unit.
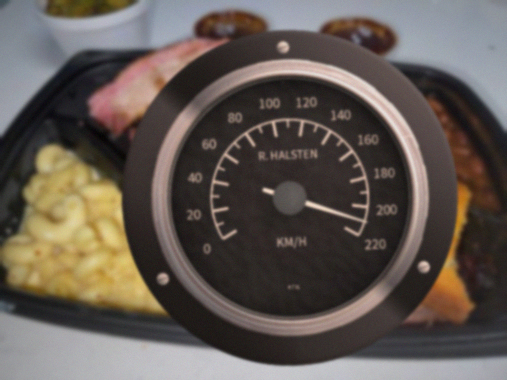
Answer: 210
